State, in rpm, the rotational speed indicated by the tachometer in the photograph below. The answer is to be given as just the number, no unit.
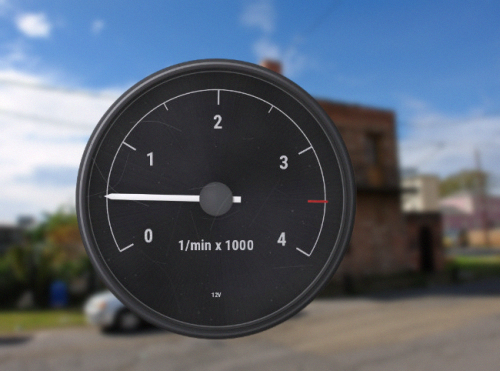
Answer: 500
